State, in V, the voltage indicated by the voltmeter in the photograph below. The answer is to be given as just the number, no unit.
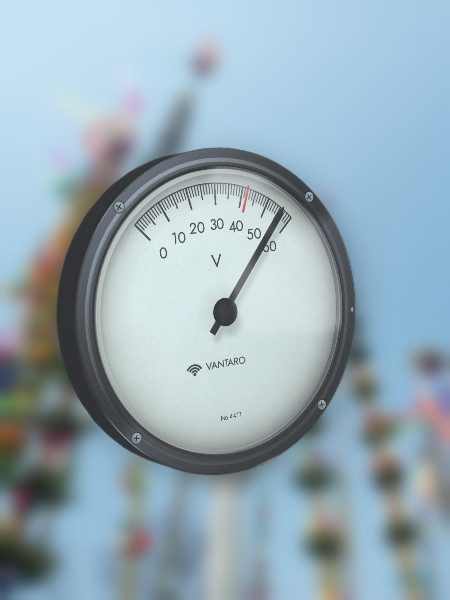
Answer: 55
